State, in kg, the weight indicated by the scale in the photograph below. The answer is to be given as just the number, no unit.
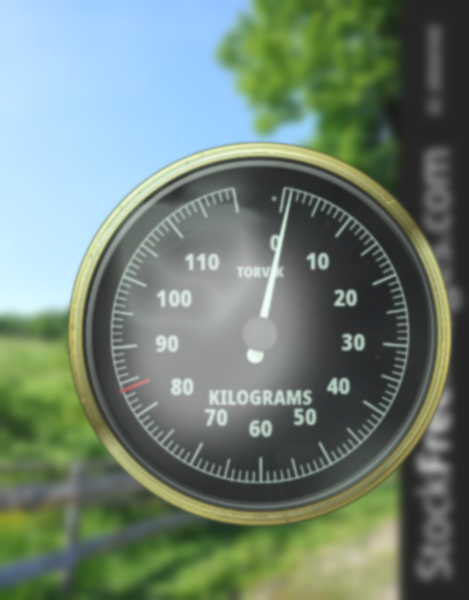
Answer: 1
